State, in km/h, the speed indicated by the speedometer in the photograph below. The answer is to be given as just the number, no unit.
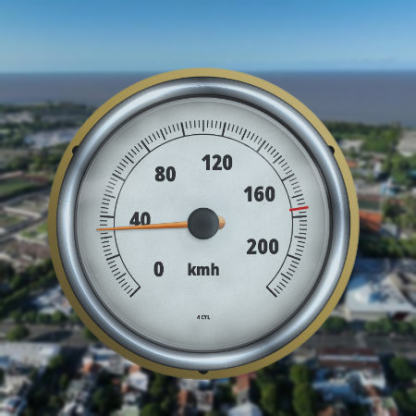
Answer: 34
